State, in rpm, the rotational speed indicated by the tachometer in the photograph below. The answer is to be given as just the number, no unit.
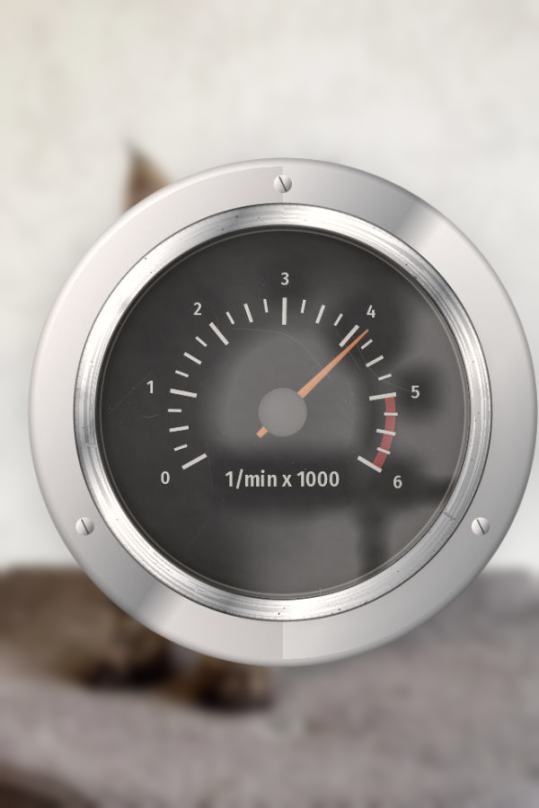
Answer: 4125
